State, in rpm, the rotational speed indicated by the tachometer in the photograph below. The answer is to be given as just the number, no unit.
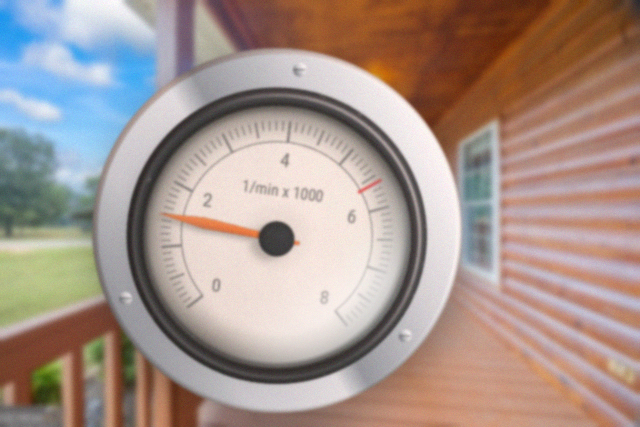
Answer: 1500
